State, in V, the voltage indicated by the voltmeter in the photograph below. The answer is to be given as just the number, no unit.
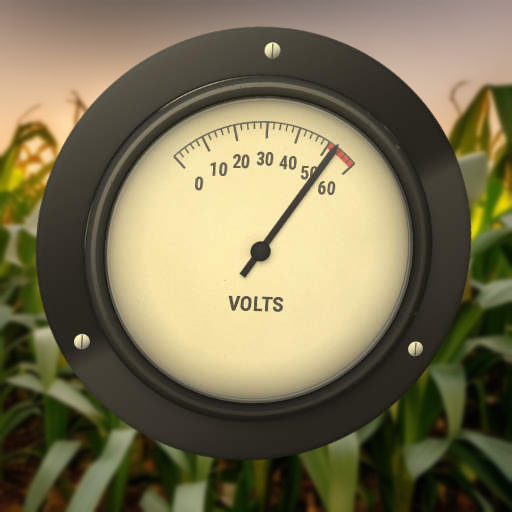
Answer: 52
